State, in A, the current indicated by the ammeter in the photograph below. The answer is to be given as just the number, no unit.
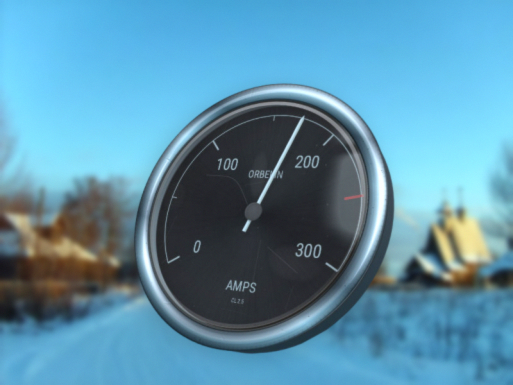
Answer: 175
